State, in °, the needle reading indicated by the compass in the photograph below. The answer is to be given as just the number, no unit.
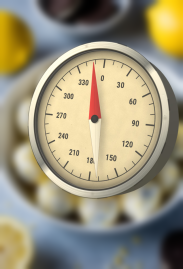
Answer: 350
